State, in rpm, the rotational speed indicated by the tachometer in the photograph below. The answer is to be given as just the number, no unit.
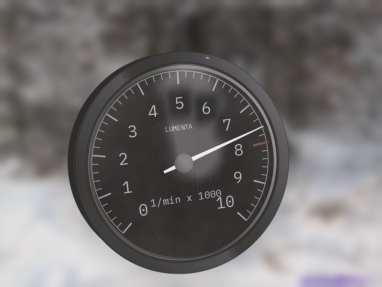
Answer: 7600
